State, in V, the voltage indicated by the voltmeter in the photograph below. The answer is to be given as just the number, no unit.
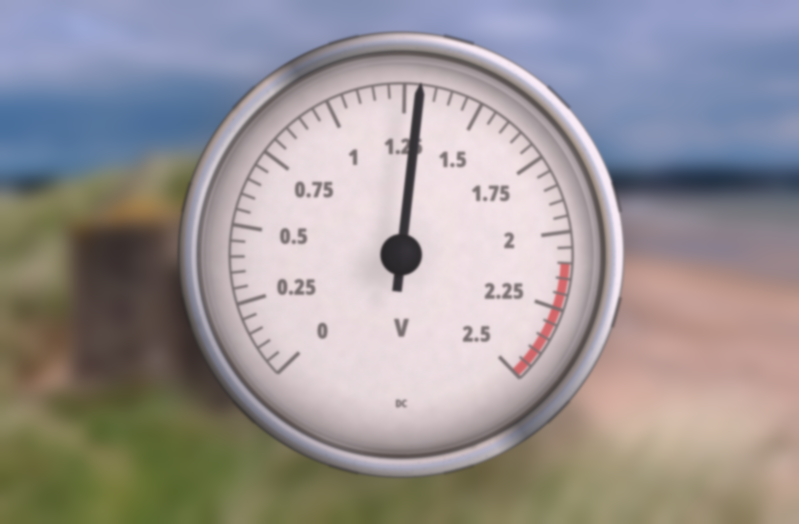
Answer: 1.3
